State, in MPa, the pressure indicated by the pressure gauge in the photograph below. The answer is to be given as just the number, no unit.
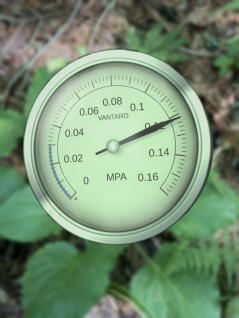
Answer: 0.122
